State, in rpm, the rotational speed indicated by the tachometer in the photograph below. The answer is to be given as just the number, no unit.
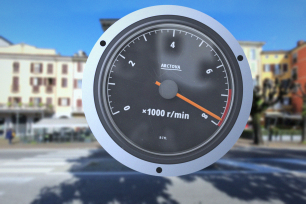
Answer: 7800
